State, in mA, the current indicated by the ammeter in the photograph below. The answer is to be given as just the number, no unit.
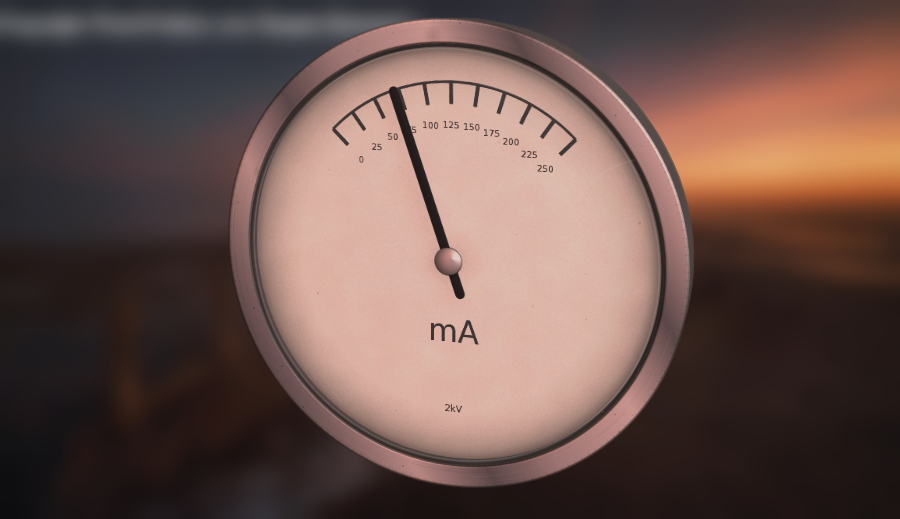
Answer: 75
